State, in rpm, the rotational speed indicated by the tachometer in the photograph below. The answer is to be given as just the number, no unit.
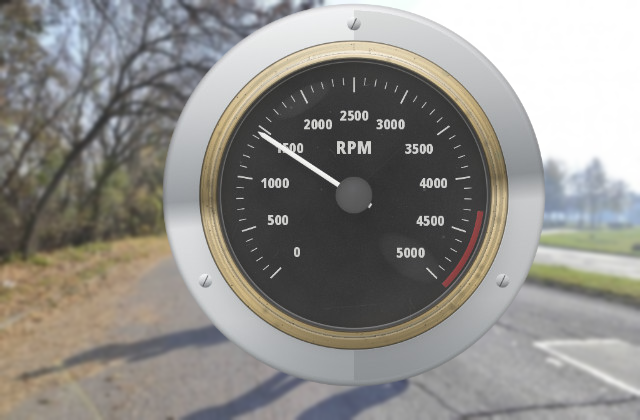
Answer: 1450
